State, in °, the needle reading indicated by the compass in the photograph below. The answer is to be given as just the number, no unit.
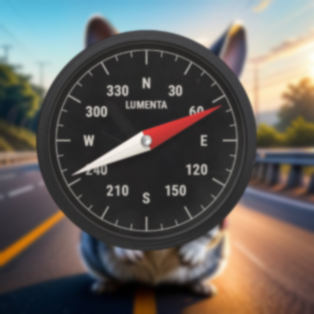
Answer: 65
